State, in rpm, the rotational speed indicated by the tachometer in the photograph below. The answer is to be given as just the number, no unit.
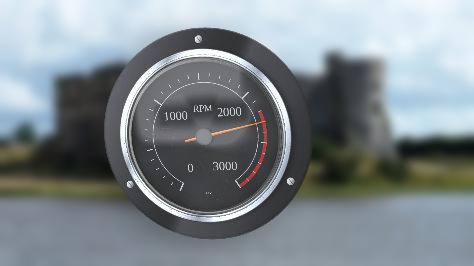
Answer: 2300
